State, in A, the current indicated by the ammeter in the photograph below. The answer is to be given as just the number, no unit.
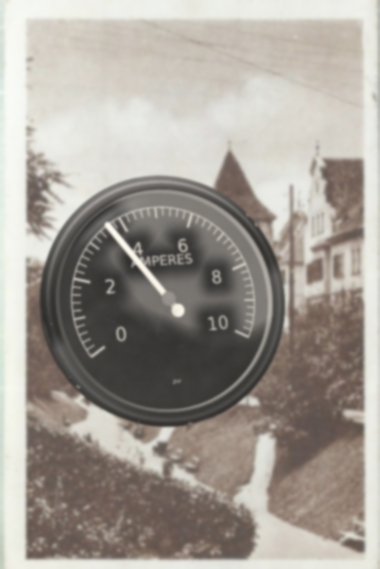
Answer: 3.6
